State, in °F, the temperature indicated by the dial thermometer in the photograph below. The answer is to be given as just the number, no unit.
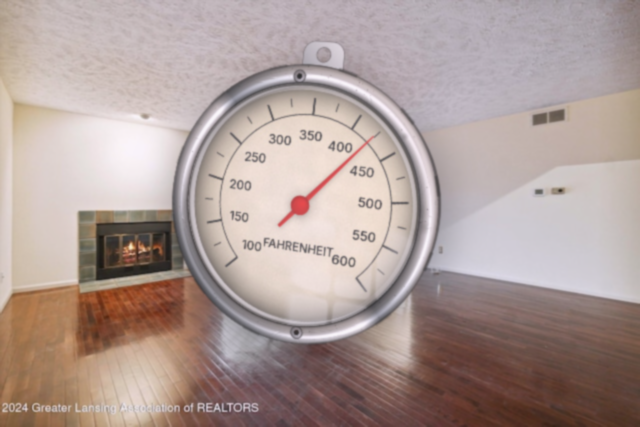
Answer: 425
